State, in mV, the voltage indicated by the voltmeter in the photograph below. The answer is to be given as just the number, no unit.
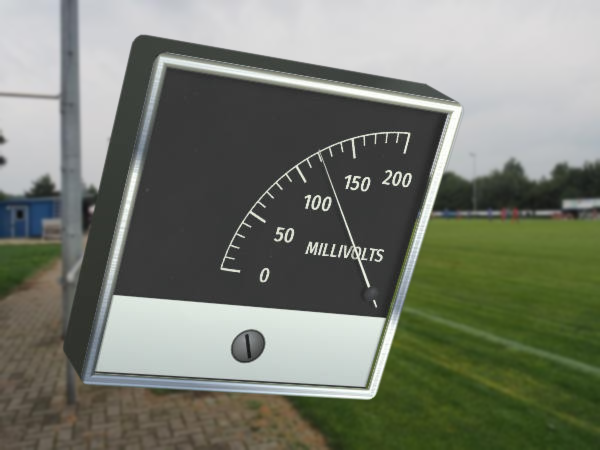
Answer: 120
